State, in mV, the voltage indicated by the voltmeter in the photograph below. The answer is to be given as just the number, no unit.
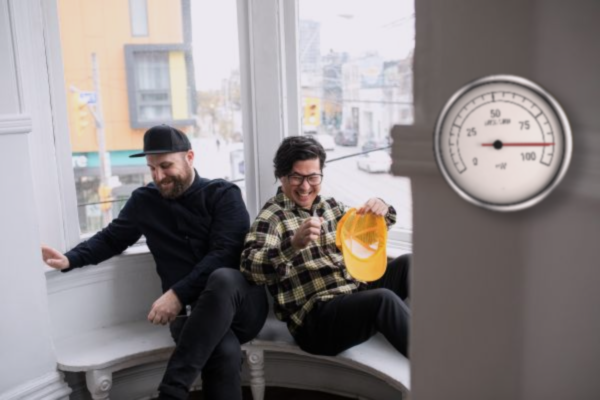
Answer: 90
